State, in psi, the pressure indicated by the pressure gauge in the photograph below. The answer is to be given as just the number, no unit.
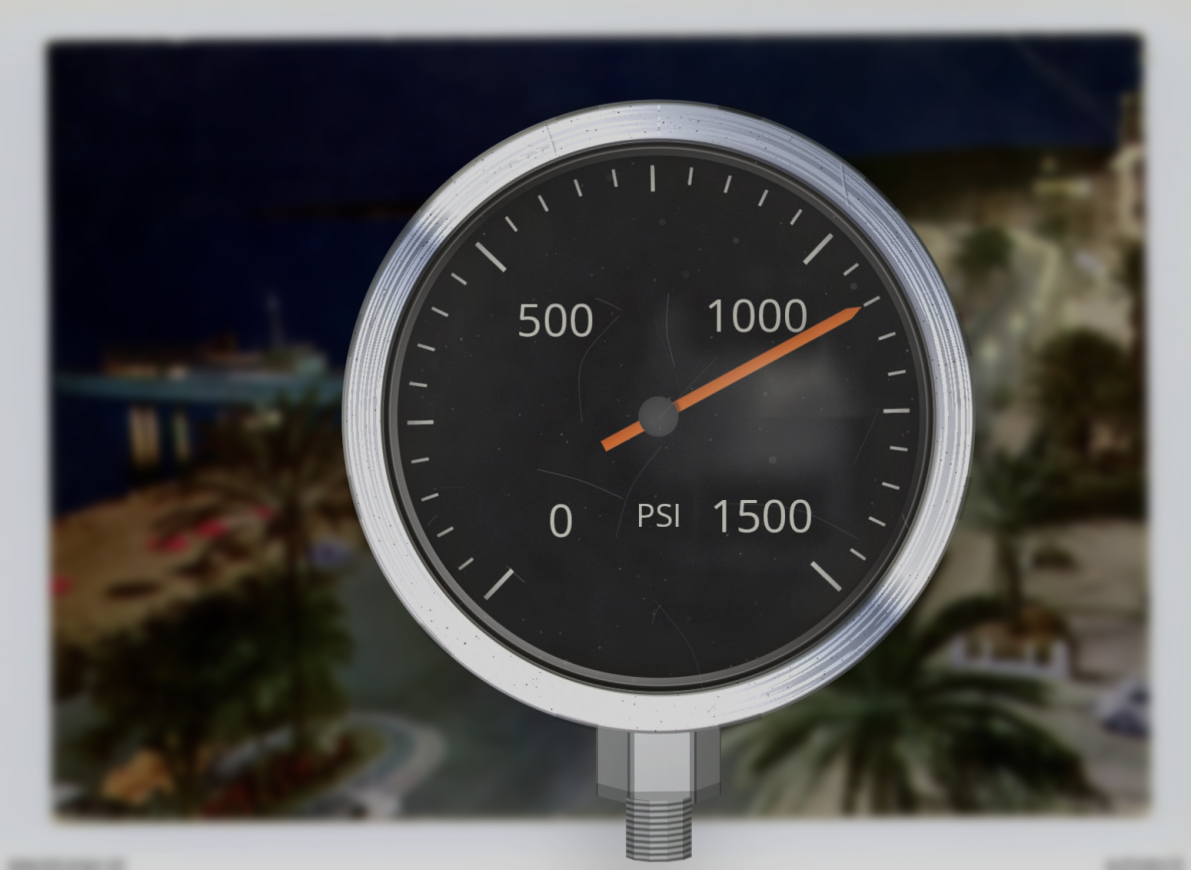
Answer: 1100
